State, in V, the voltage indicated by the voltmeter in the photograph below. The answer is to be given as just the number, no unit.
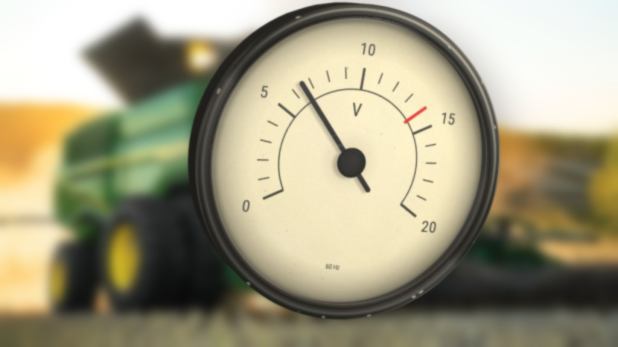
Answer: 6.5
